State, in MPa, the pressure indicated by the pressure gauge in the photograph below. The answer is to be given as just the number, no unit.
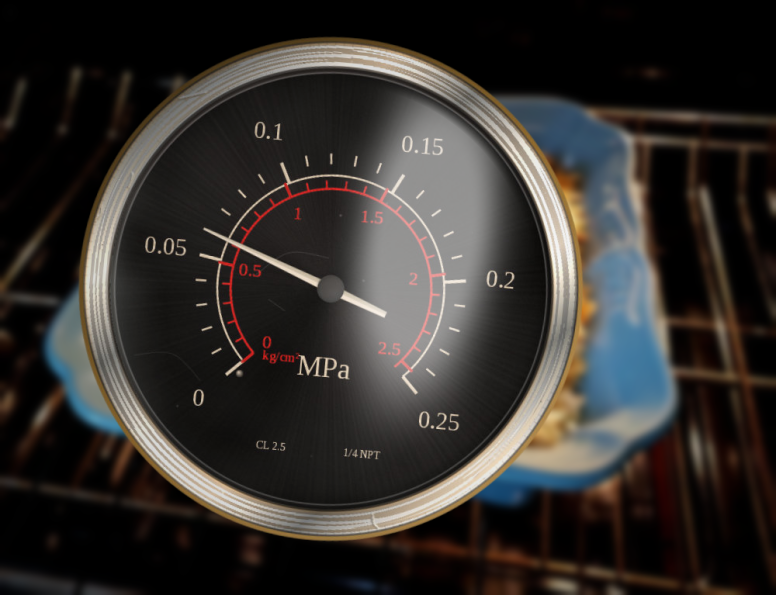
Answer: 0.06
